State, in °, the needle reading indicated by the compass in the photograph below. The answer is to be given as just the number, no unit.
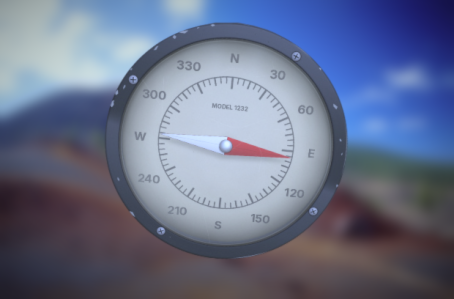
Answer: 95
